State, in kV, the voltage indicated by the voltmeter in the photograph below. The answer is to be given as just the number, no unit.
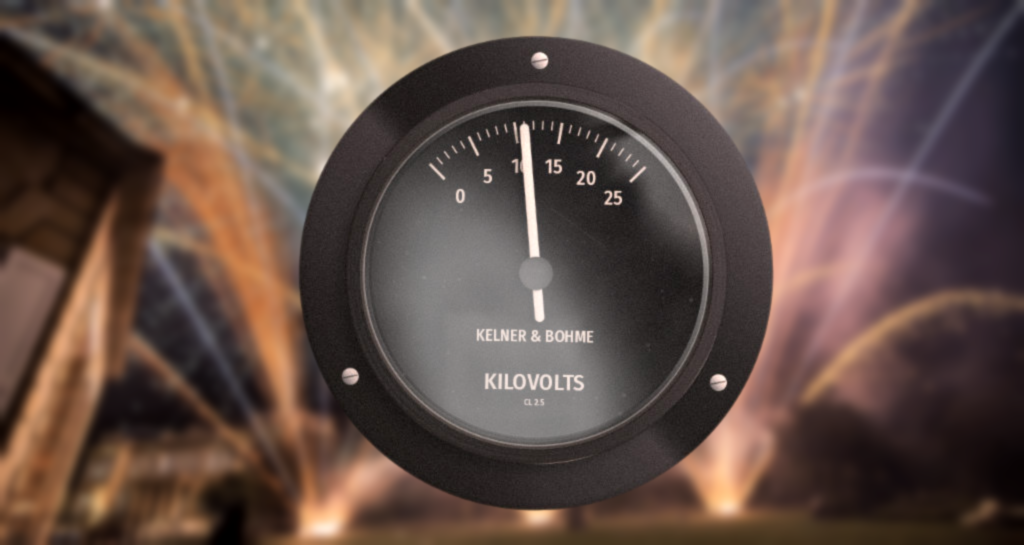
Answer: 11
